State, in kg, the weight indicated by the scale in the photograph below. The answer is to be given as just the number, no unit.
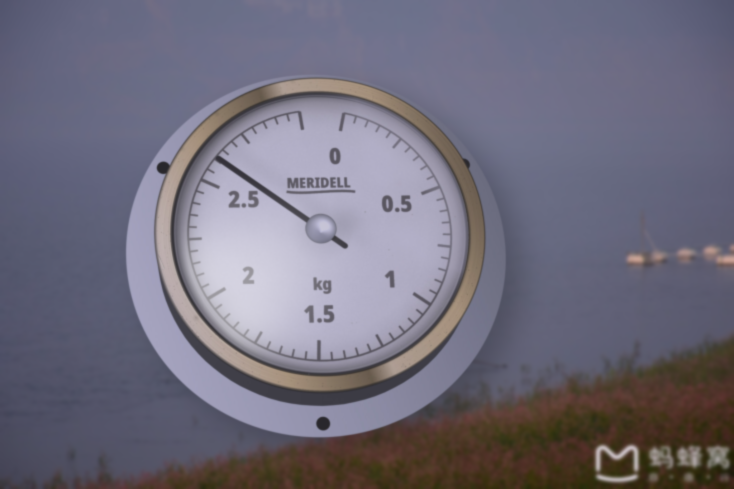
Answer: 2.6
